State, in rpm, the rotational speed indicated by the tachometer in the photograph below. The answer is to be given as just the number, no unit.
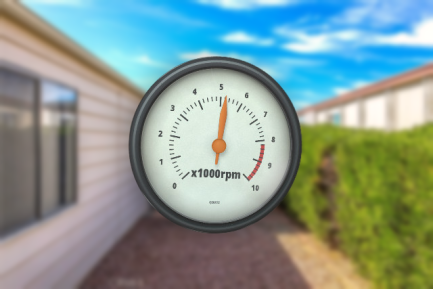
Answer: 5200
